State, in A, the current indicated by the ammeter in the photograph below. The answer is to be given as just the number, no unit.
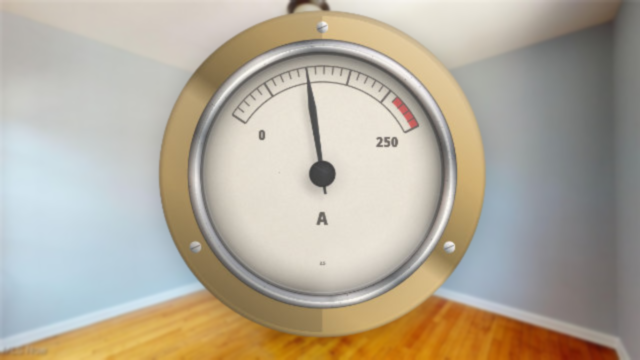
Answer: 100
